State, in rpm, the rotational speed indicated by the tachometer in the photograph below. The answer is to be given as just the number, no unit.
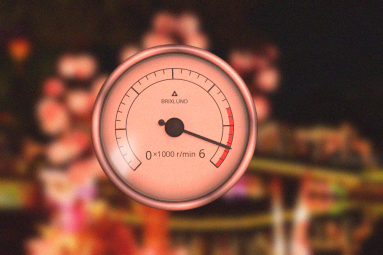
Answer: 5500
